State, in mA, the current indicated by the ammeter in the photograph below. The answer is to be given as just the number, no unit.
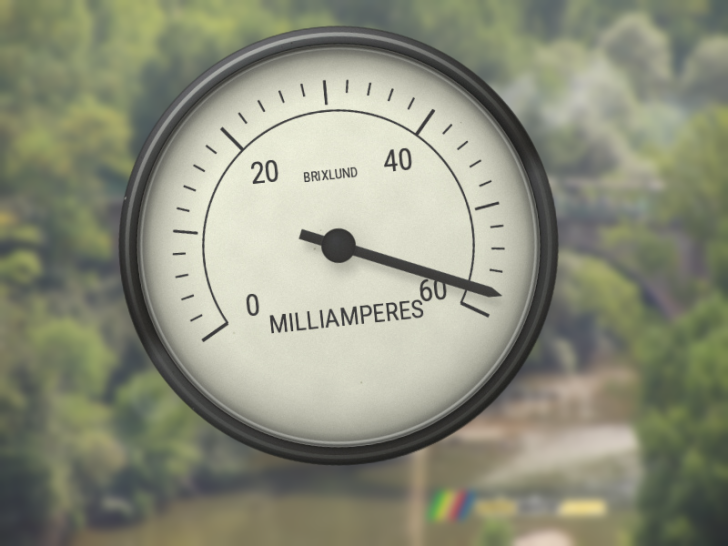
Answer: 58
